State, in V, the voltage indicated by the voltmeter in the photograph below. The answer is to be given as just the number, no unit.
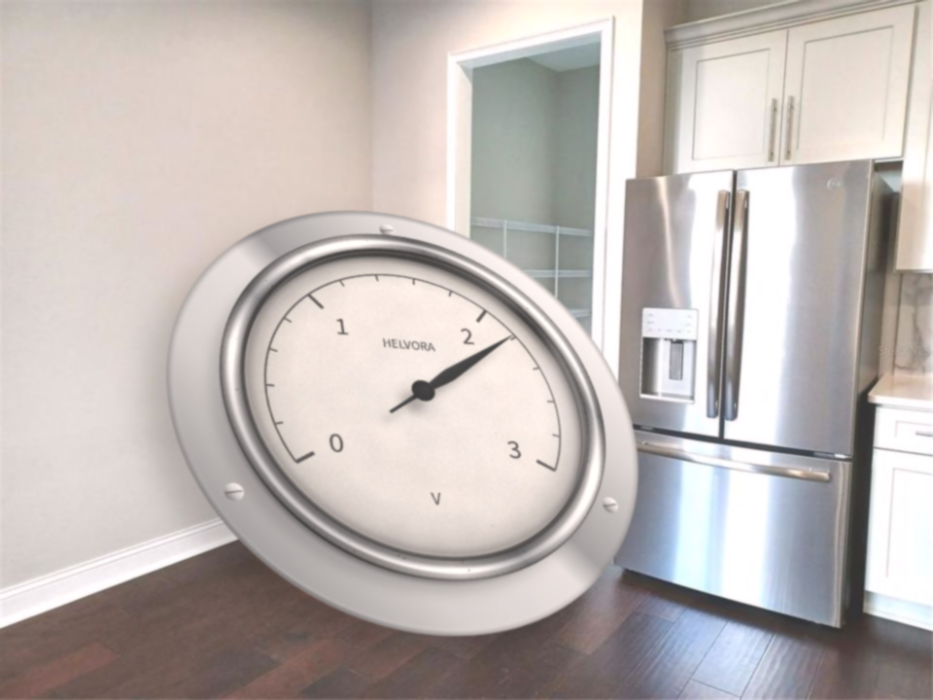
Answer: 2.2
